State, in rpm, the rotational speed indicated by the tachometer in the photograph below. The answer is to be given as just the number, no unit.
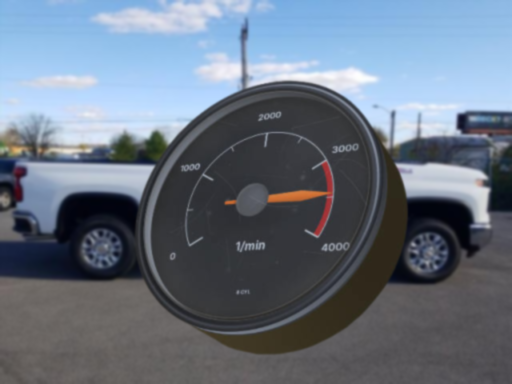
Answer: 3500
